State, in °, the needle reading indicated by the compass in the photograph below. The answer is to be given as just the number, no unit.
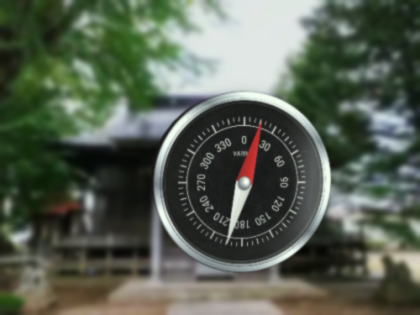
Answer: 15
